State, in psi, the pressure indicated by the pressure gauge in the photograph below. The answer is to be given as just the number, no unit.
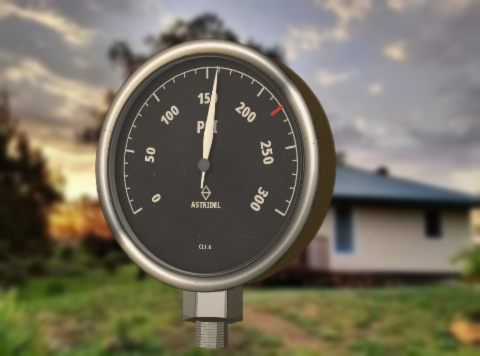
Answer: 160
